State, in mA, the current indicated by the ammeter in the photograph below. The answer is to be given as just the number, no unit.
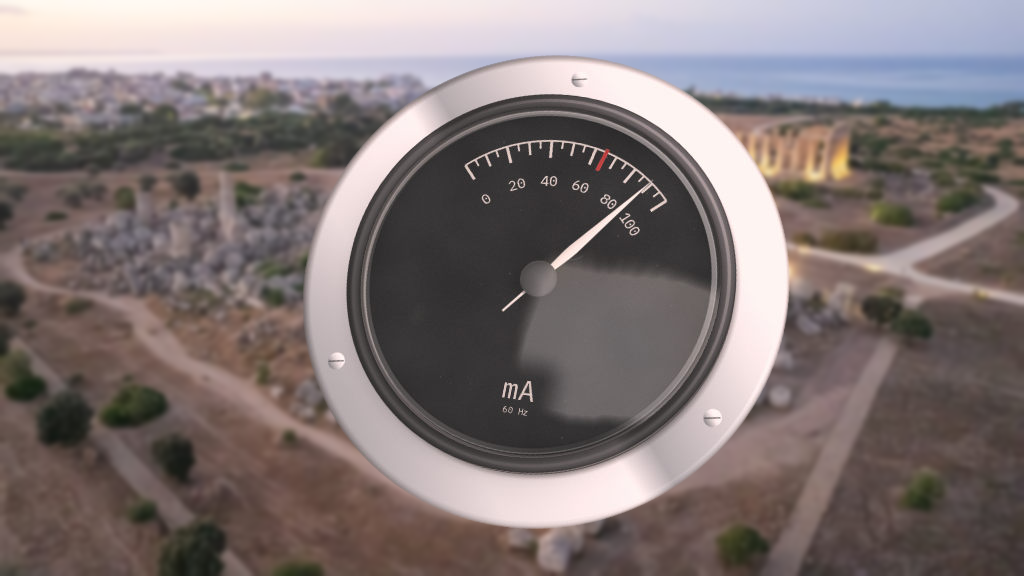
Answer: 90
